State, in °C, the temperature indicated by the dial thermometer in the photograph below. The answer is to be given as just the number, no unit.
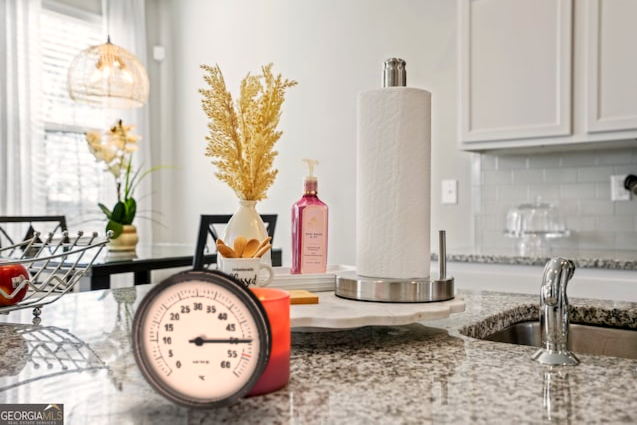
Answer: 50
